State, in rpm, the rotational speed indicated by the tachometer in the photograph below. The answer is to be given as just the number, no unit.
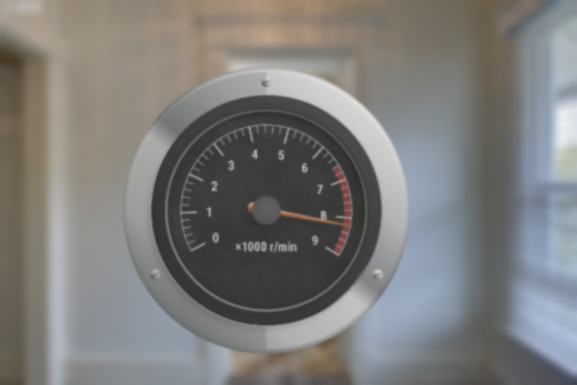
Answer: 8200
